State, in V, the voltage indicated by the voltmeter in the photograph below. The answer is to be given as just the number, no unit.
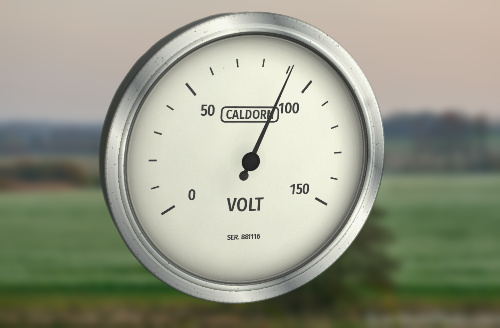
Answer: 90
